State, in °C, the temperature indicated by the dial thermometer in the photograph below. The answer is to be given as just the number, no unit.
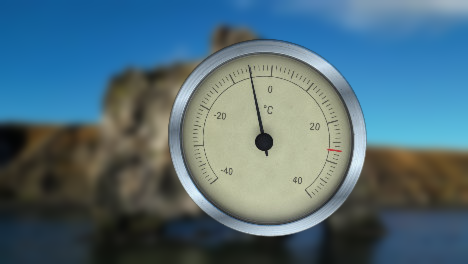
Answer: -5
